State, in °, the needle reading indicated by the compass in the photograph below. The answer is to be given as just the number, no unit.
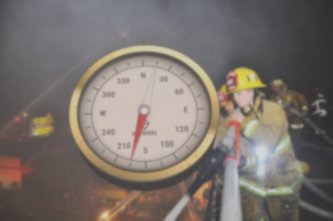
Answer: 195
